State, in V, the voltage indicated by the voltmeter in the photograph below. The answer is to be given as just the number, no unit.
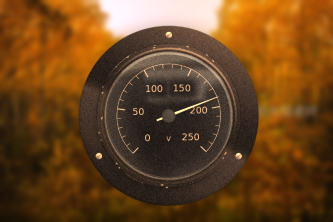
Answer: 190
